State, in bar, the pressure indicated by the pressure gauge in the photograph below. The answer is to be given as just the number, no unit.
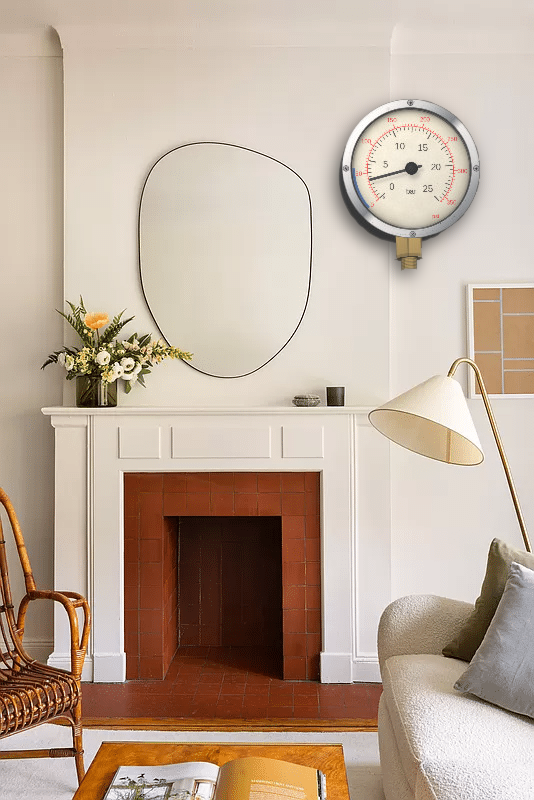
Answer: 2.5
